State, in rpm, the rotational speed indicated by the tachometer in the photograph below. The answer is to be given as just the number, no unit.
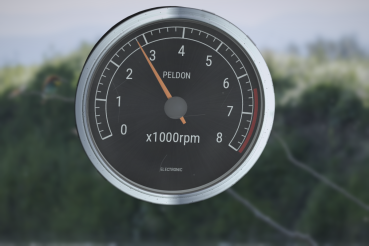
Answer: 2800
